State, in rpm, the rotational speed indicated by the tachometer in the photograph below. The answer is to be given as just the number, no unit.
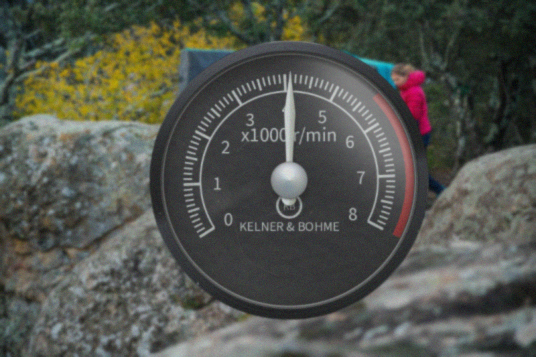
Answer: 4100
